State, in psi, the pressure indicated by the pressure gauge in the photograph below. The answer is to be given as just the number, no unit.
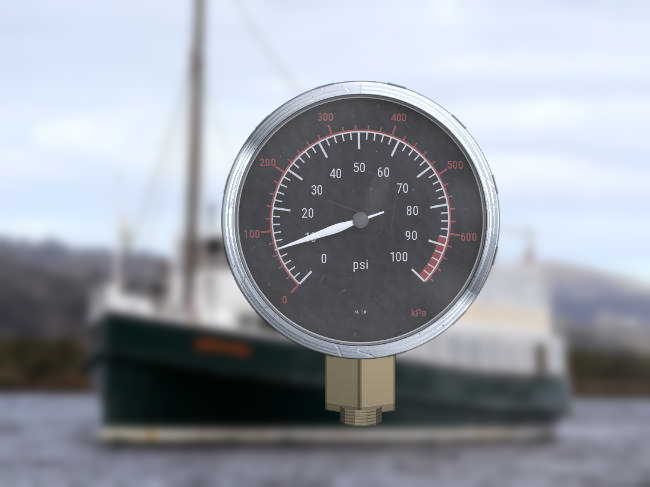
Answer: 10
